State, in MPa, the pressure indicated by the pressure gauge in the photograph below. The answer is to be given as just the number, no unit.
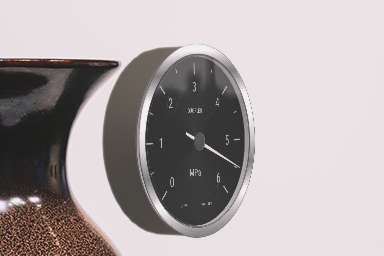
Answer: 5.5
